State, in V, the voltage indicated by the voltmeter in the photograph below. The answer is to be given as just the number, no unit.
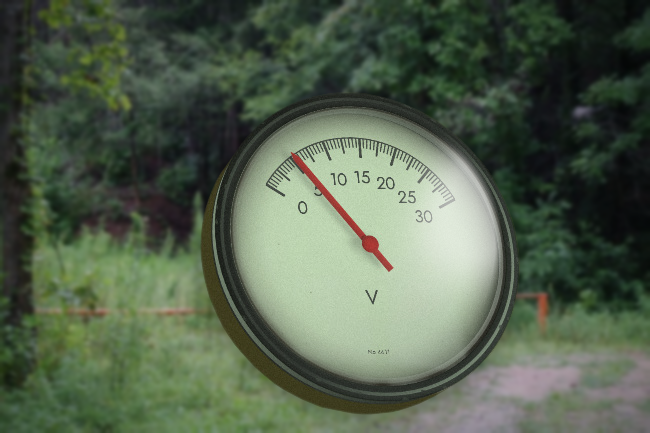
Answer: 5
